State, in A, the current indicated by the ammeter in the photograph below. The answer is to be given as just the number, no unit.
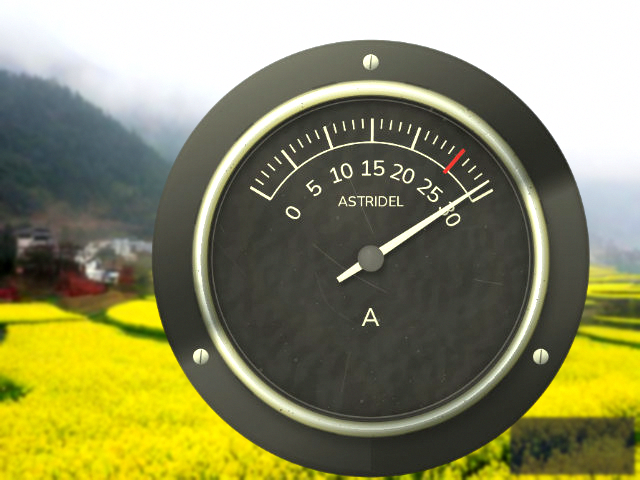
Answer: 29
